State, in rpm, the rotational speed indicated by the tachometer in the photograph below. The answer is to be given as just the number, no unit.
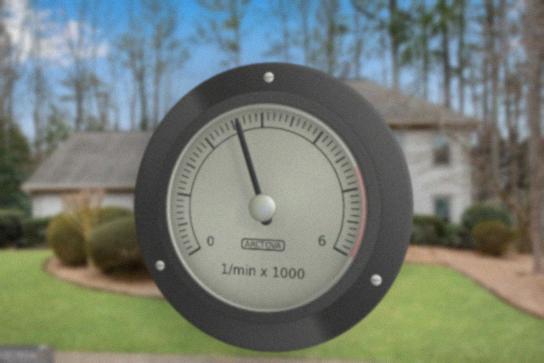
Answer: 2600
